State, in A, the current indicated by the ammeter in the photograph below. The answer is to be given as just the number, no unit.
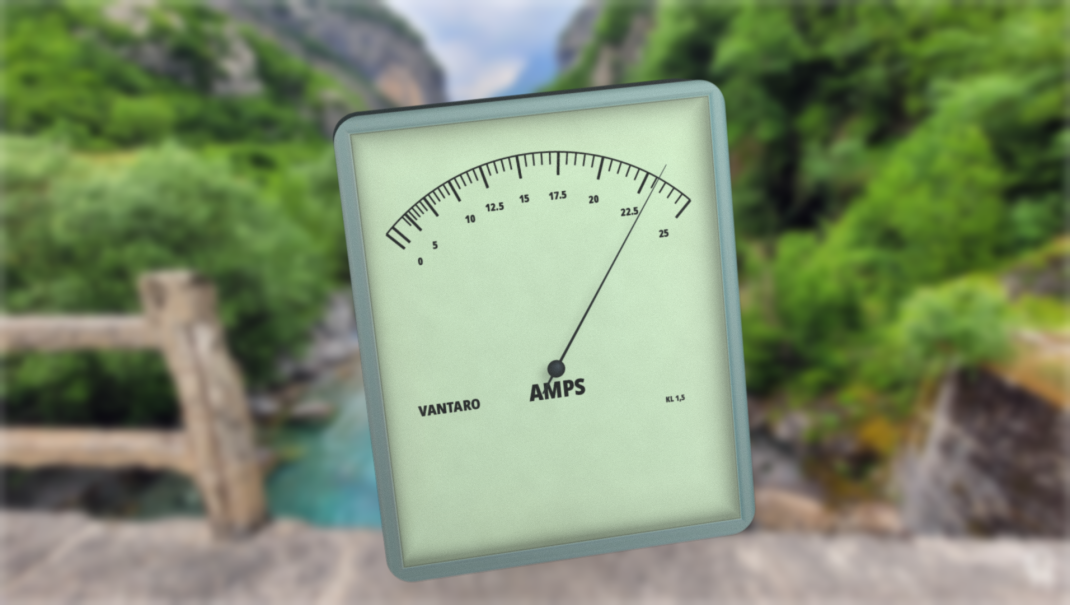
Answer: 23
